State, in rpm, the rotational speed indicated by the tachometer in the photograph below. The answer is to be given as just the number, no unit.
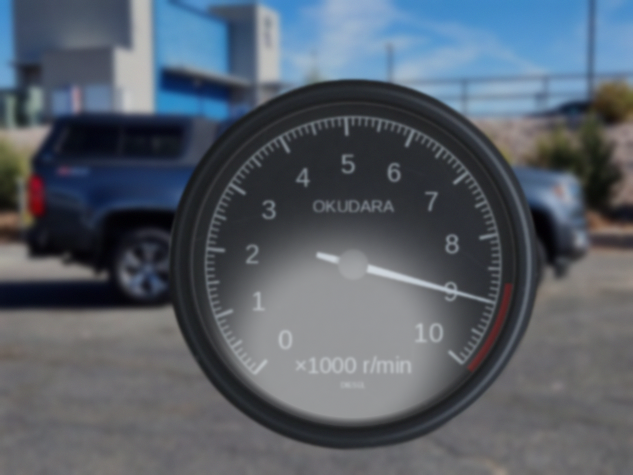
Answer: 9000
